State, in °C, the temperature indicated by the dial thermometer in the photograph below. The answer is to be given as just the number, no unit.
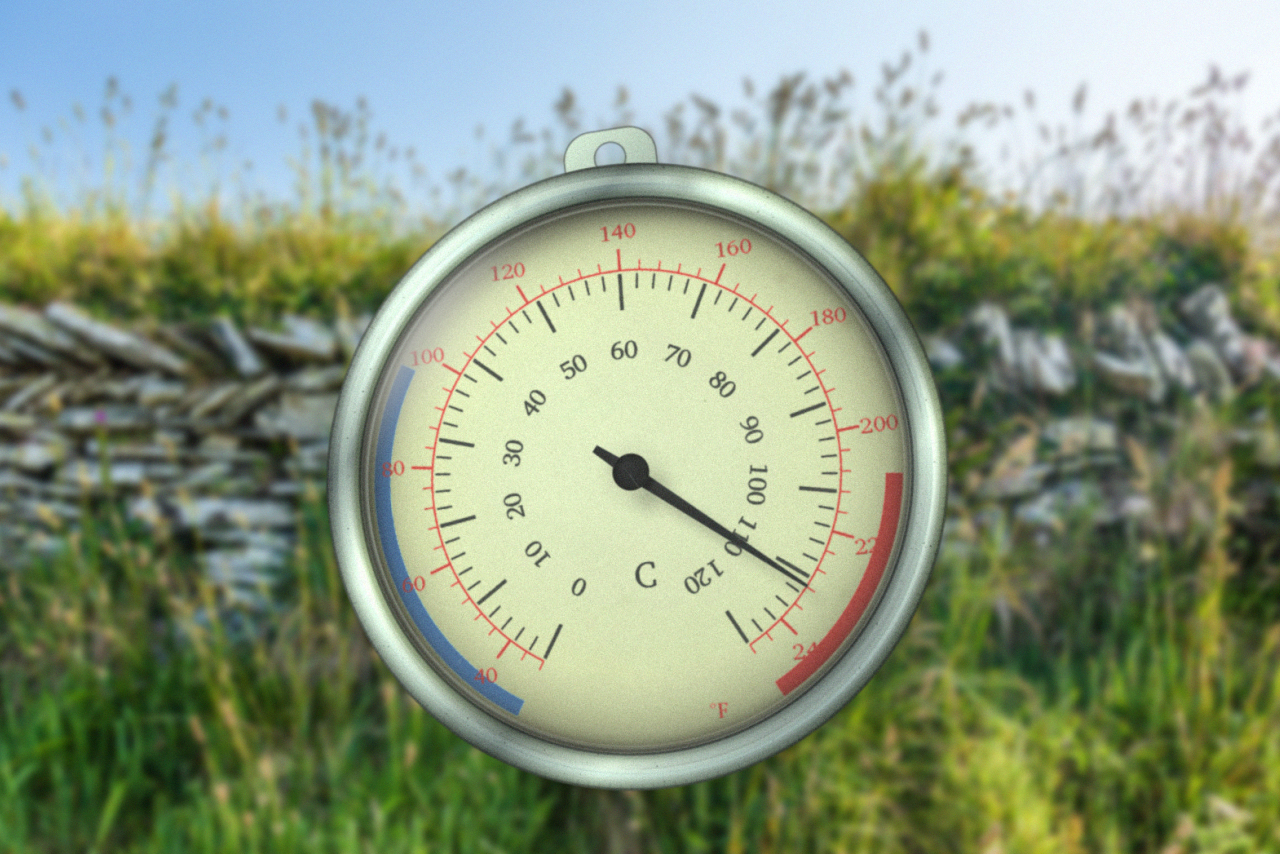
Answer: 111
